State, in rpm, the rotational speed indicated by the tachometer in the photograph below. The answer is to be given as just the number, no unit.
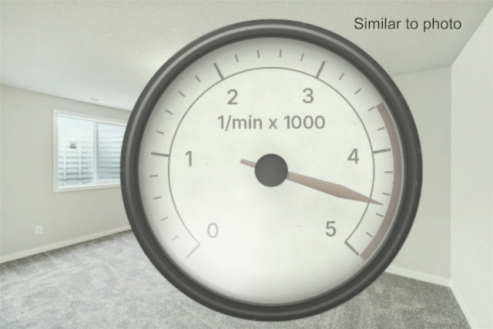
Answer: 4500
